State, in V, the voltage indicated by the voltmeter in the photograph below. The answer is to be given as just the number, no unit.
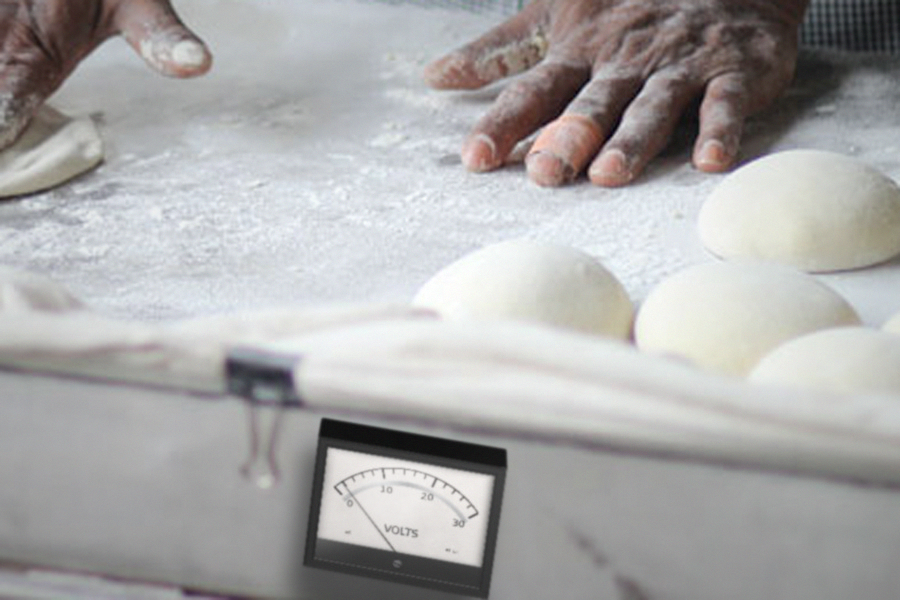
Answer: 2
